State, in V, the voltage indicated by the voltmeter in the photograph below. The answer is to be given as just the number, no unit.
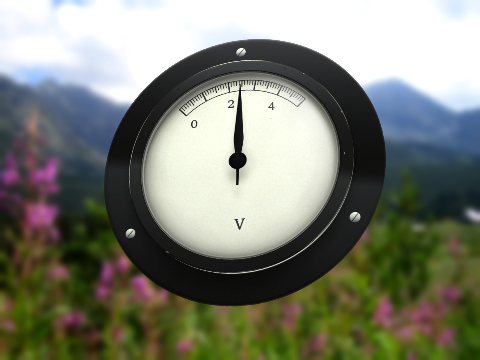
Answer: 2.5
